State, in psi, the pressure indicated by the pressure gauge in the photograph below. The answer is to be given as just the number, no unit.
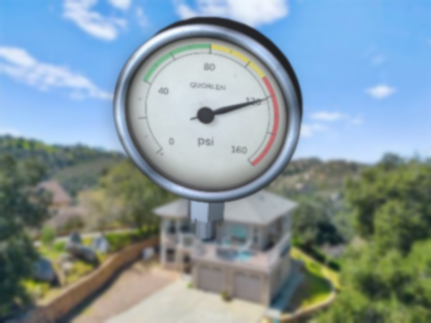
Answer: 120
